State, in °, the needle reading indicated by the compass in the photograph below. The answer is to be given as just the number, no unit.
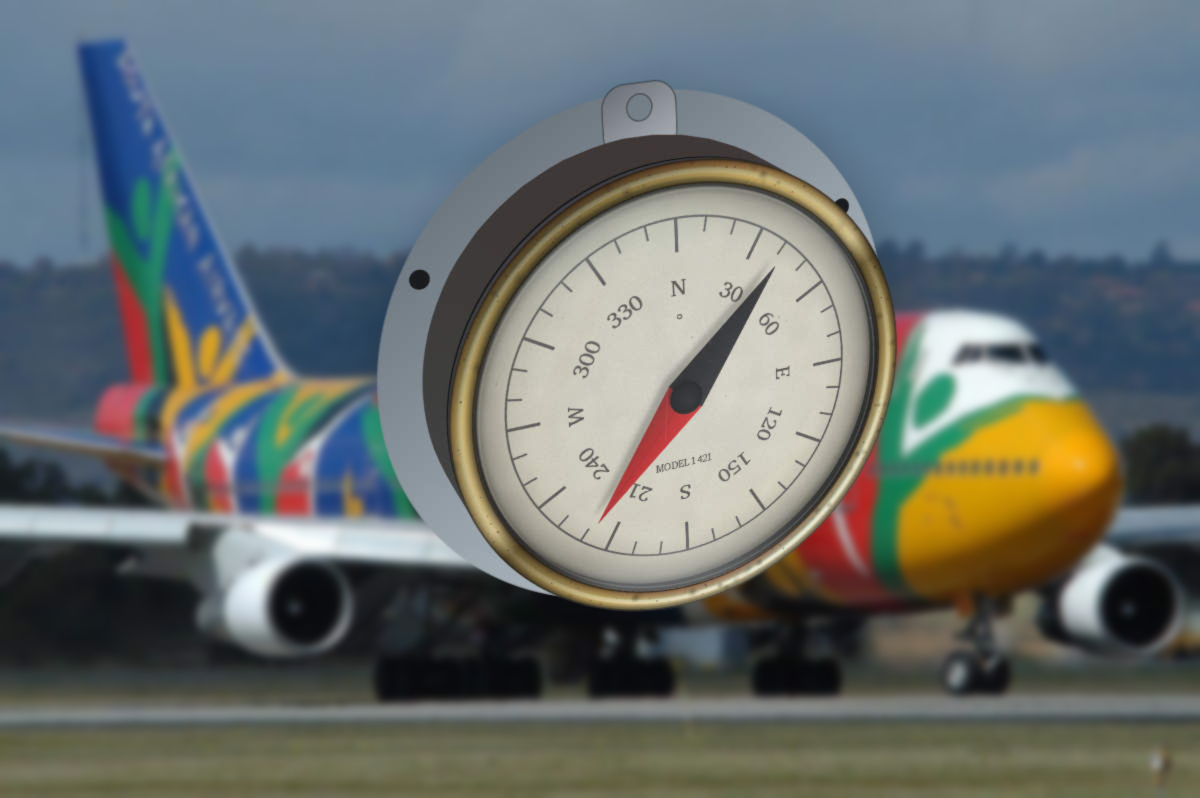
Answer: 220
